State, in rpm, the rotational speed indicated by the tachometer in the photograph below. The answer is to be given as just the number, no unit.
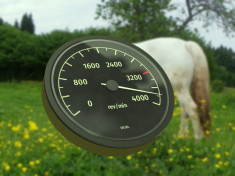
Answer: 3800
